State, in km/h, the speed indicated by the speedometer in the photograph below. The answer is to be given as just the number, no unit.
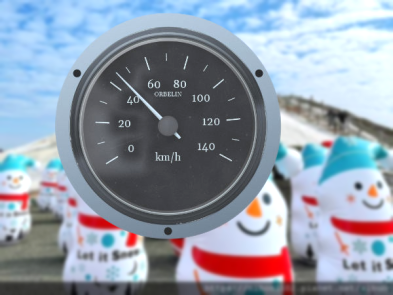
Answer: 45
